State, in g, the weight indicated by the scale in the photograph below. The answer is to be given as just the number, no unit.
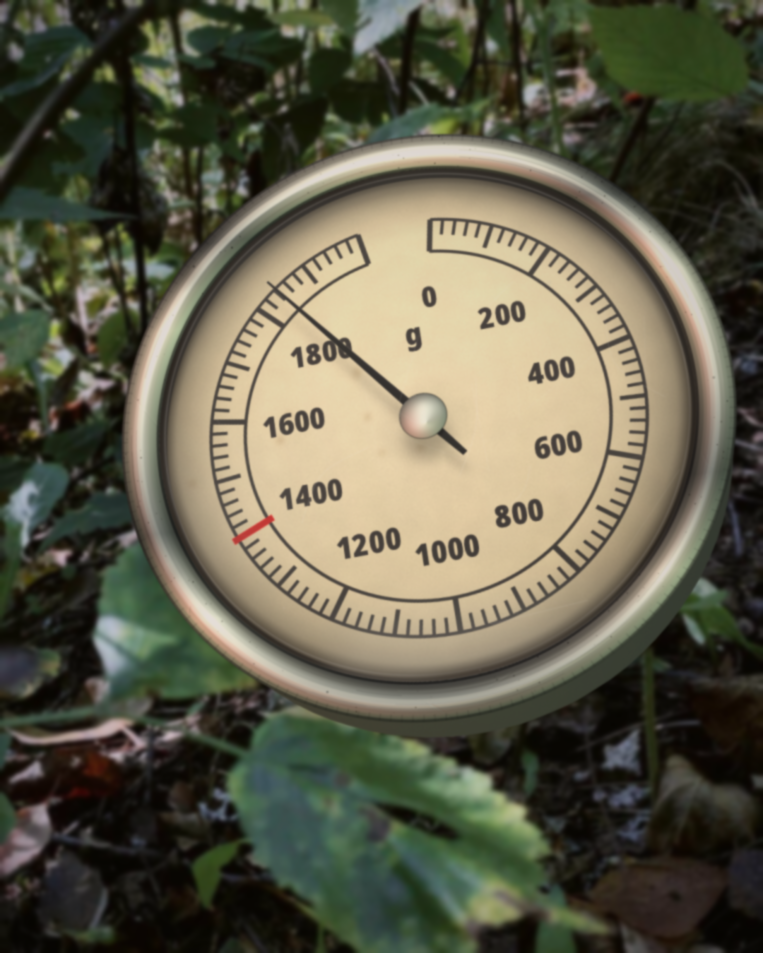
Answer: 1840
